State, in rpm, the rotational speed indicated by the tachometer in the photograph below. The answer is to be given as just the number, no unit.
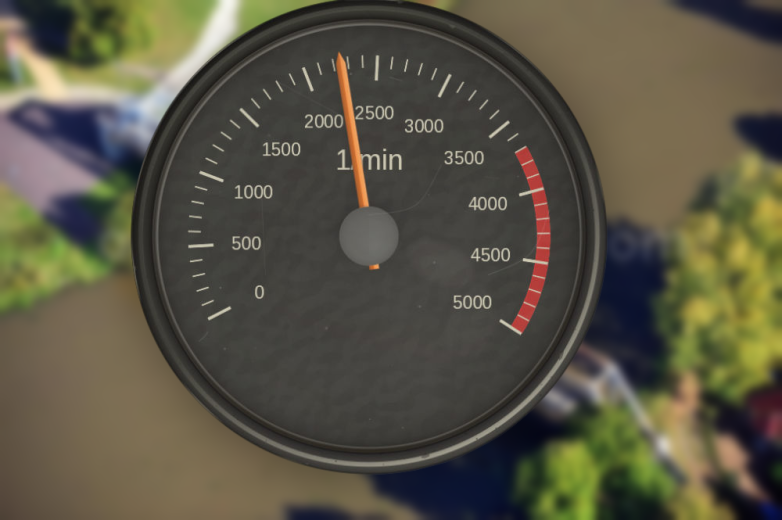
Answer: 2250
